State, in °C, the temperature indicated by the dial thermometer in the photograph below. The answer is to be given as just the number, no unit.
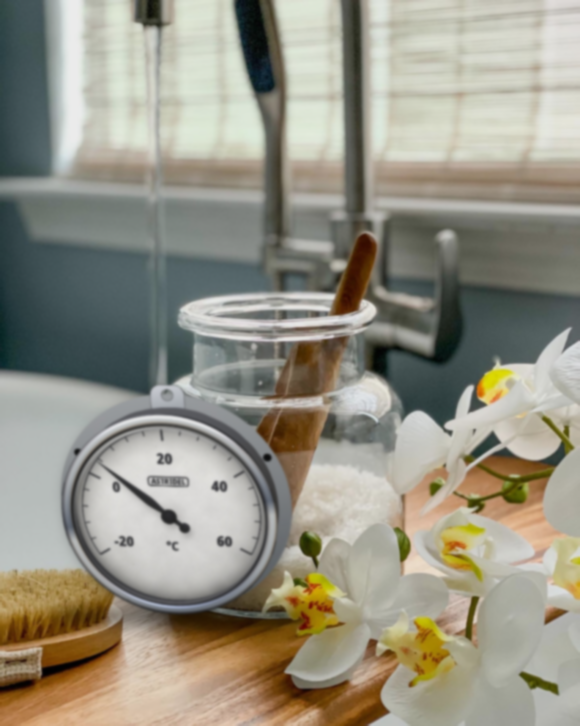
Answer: 4
